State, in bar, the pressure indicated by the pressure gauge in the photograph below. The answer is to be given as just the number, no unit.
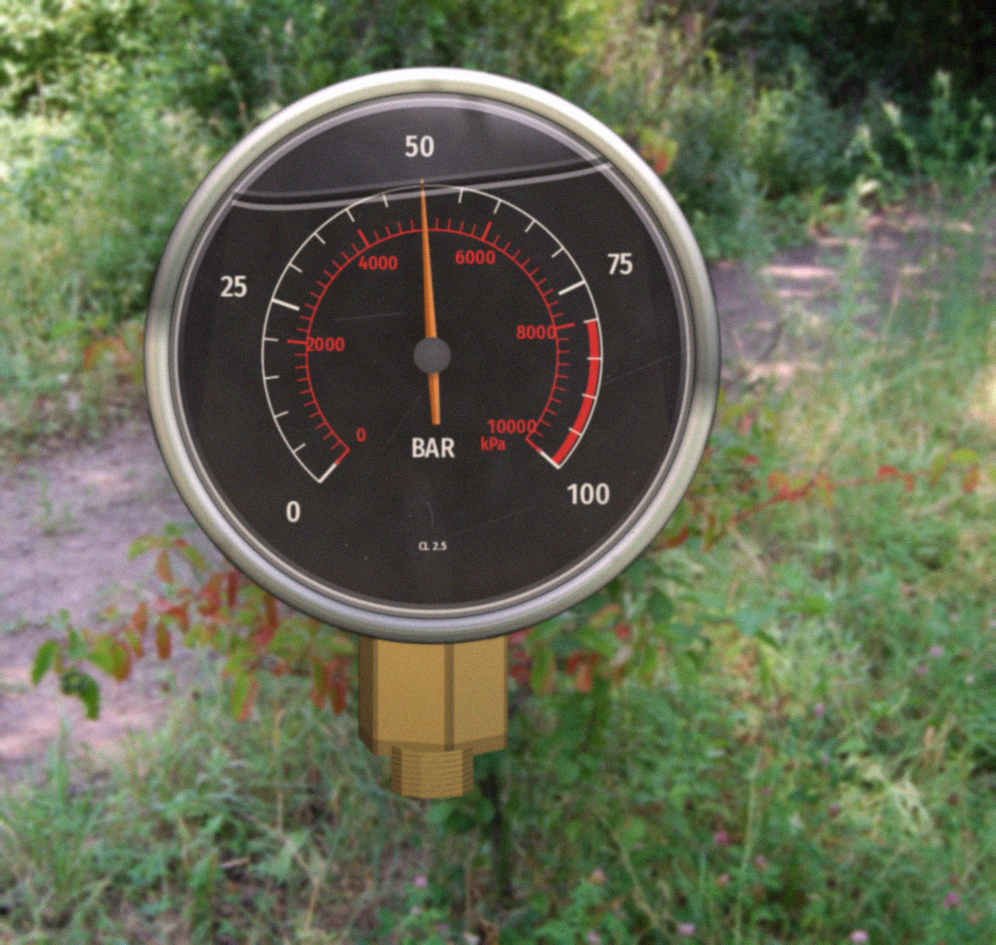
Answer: 50
